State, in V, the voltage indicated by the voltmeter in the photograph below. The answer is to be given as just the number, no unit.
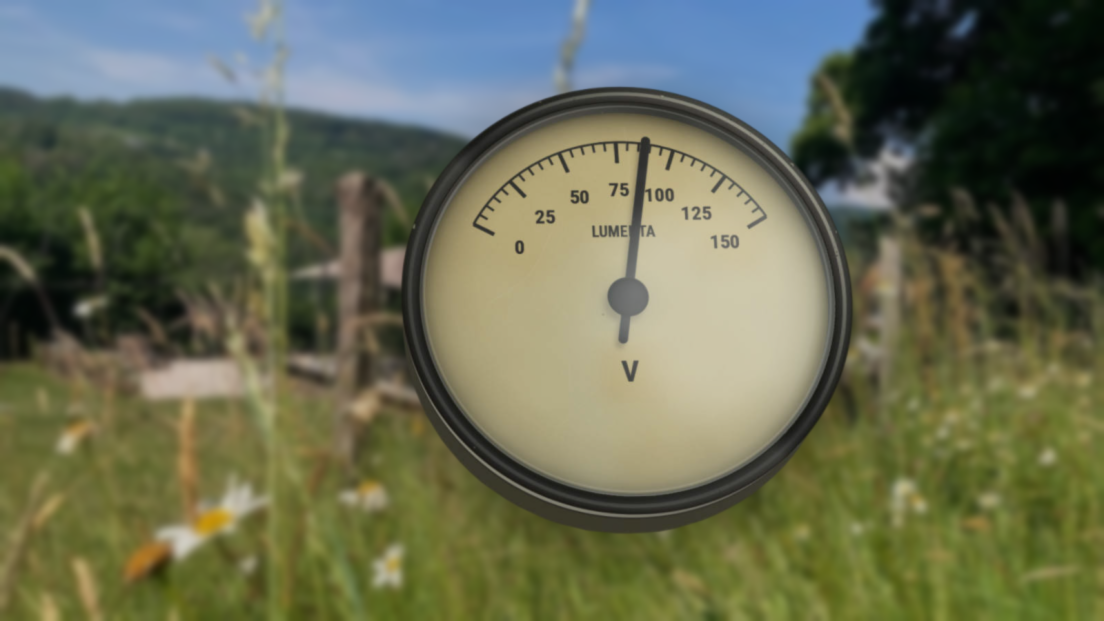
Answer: 87.5
